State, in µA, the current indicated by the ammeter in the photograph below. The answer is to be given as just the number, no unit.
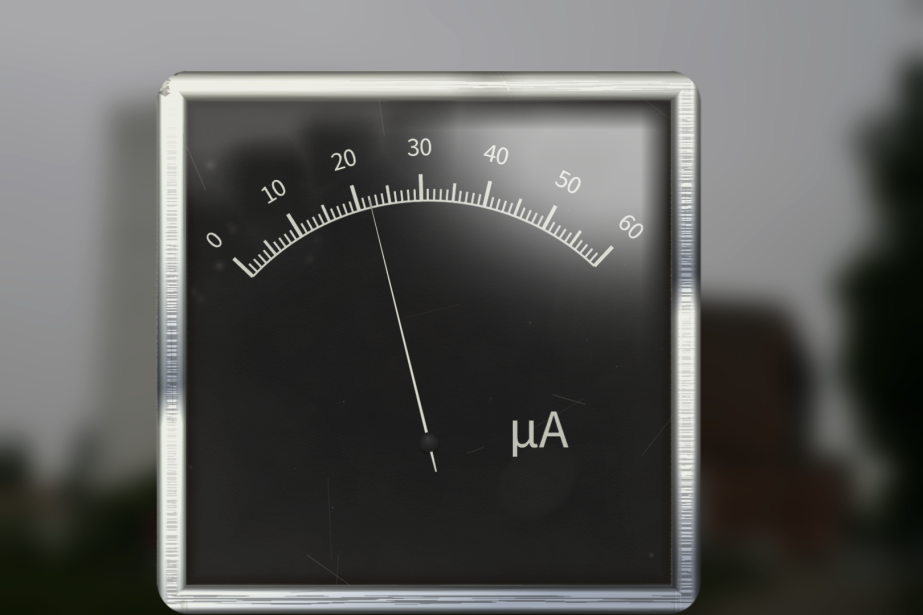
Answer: 22
